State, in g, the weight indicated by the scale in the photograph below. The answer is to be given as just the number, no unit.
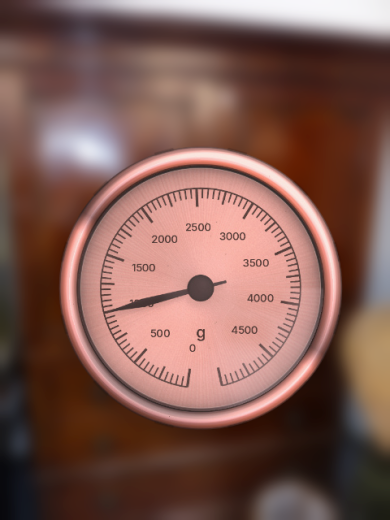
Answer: 1000
